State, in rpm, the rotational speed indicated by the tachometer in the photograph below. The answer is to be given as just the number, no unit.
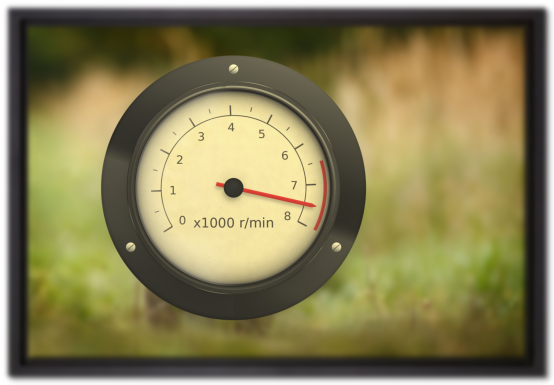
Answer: 7500
